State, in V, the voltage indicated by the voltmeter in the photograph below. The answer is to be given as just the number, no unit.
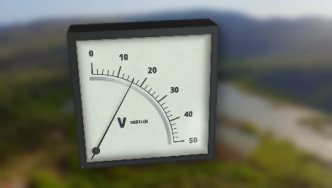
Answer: 16
